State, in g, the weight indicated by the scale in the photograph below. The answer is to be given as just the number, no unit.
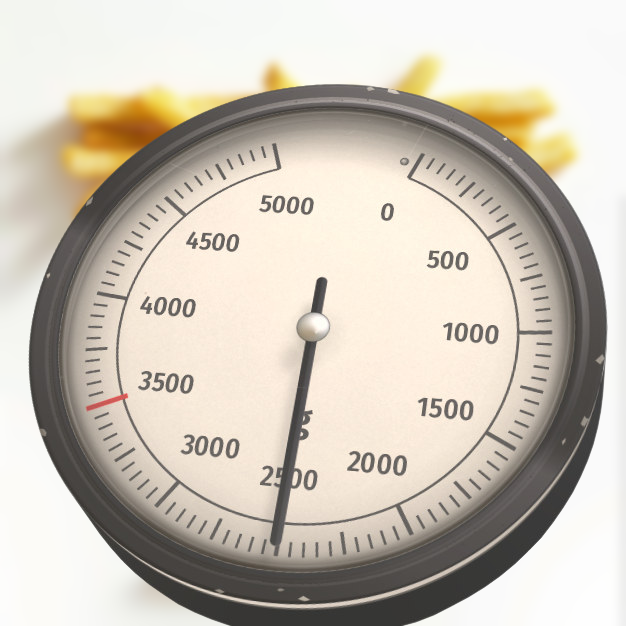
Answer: 2500
